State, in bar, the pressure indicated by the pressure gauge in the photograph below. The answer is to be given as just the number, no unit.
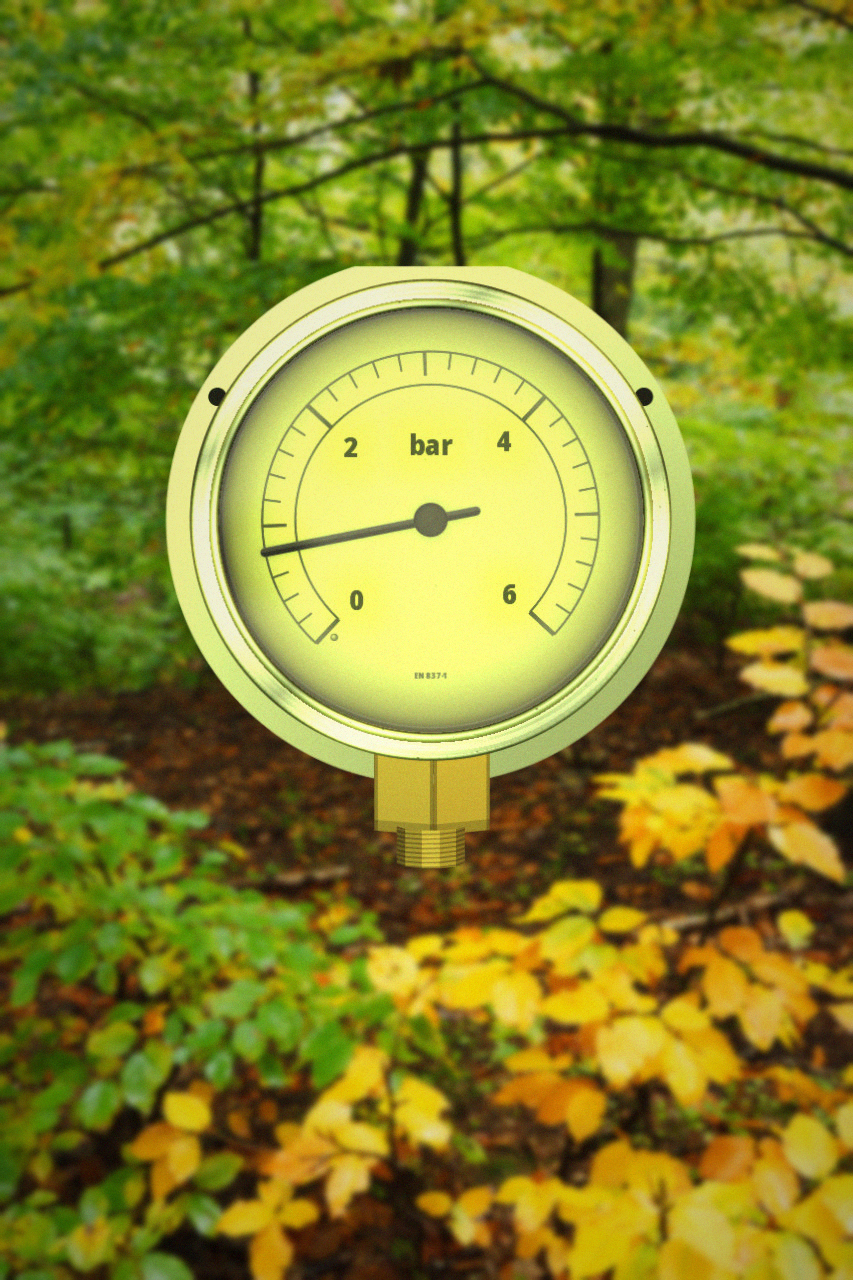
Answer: 0.8
